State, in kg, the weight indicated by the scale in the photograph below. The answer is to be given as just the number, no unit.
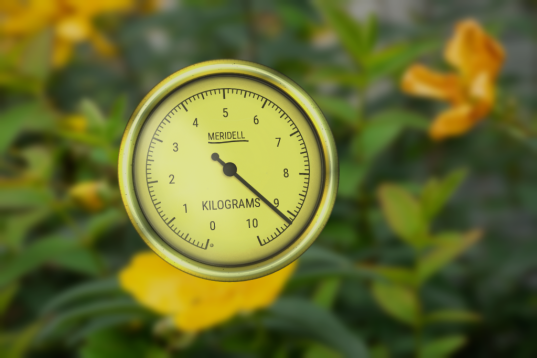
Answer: 9.2
